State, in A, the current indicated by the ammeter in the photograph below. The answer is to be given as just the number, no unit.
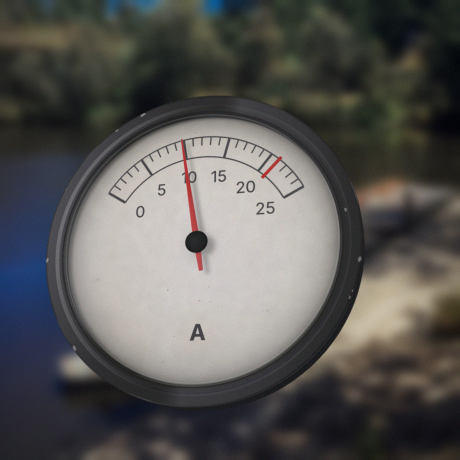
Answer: 10
